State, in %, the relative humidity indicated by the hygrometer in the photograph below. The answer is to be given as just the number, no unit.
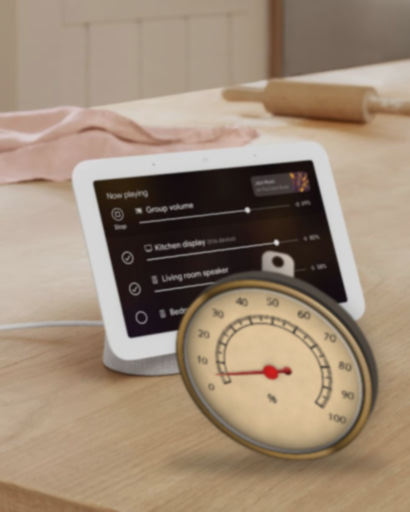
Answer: 5
